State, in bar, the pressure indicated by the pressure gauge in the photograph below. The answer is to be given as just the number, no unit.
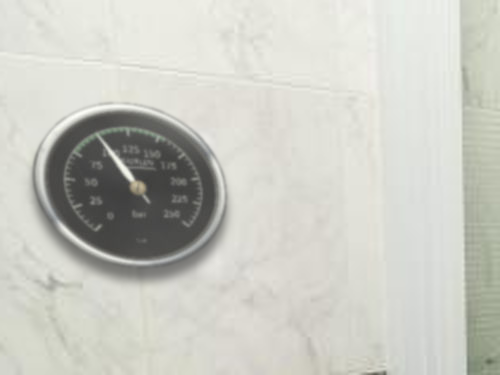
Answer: 100
